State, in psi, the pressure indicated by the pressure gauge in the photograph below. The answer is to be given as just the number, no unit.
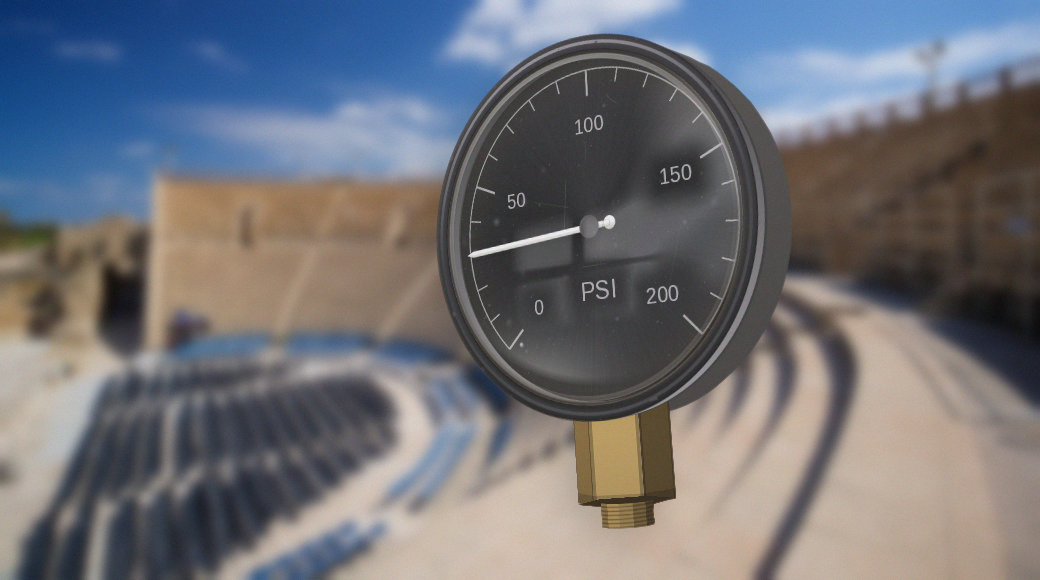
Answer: 30
